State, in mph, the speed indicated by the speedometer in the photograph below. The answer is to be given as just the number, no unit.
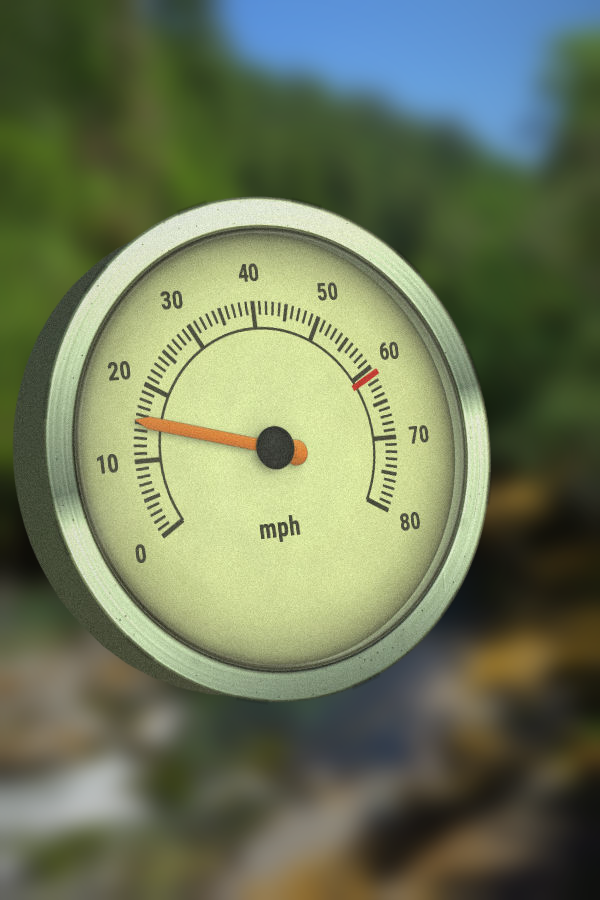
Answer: 15
